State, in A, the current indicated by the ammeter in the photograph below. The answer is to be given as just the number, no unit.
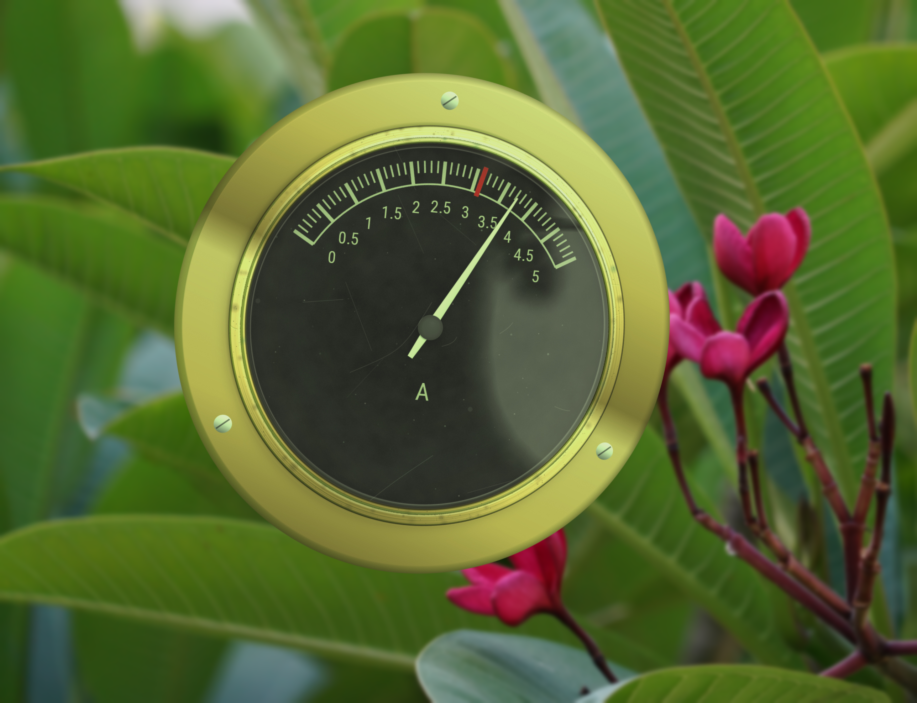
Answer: 3.7
